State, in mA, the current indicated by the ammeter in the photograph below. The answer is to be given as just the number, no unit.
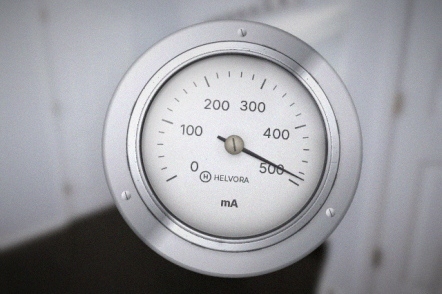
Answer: 490
